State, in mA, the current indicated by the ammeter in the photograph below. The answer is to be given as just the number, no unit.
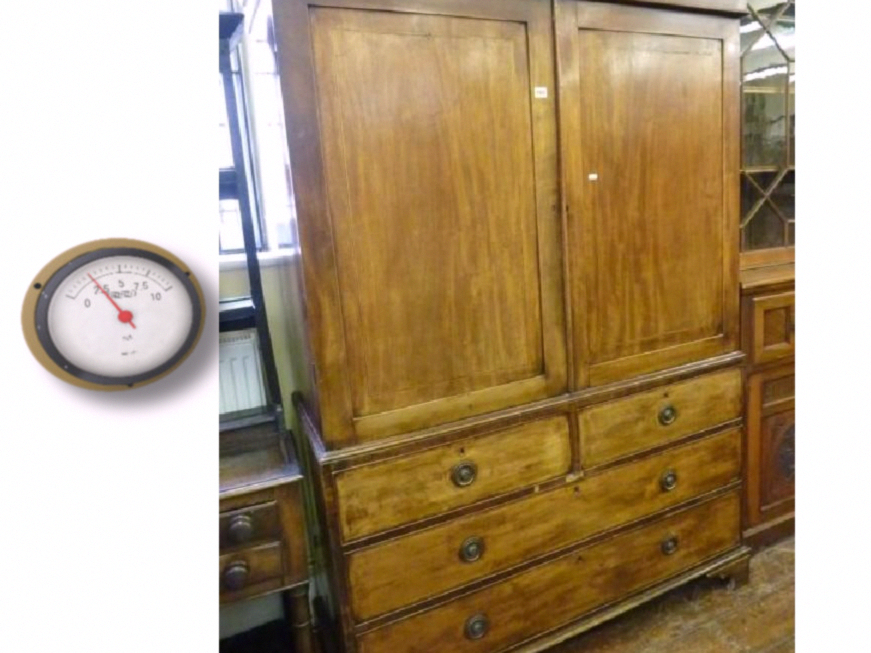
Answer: 2.5
